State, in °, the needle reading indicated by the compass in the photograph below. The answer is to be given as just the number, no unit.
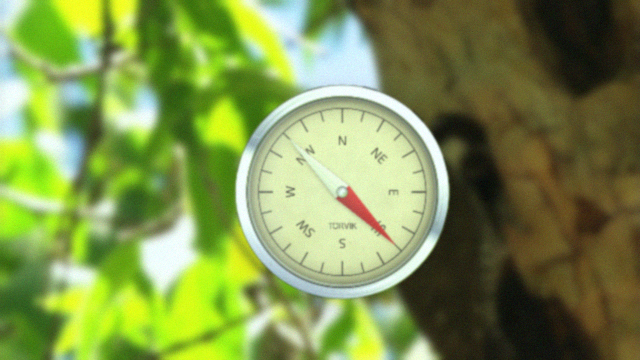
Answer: 135
